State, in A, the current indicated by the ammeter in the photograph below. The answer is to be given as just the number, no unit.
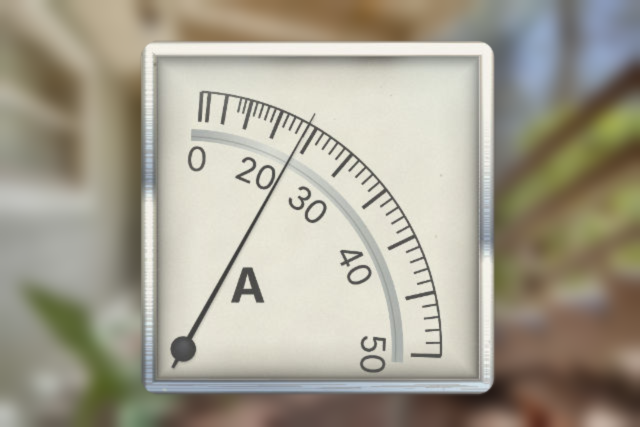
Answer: 24
